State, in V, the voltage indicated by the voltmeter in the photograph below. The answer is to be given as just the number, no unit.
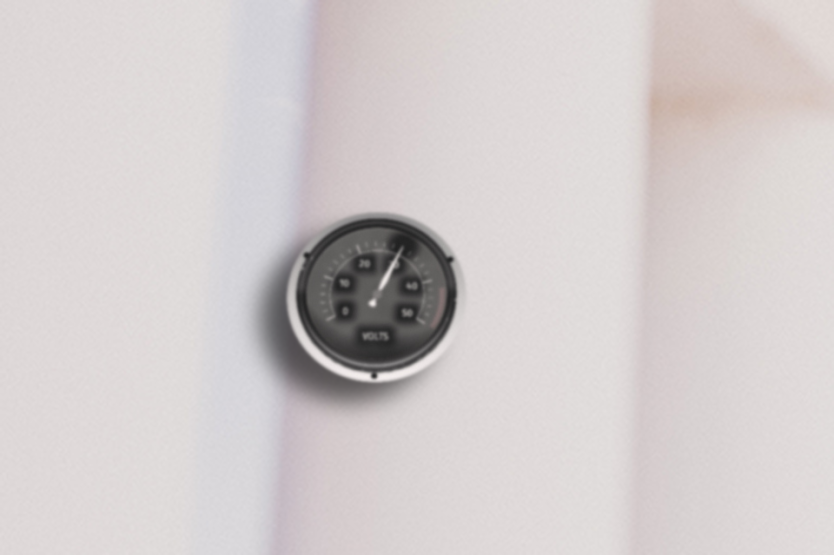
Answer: 30
